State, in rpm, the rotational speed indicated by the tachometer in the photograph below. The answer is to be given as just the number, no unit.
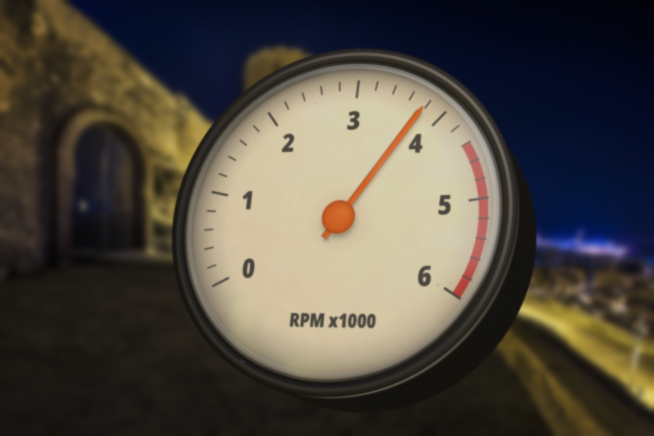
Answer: 3800
